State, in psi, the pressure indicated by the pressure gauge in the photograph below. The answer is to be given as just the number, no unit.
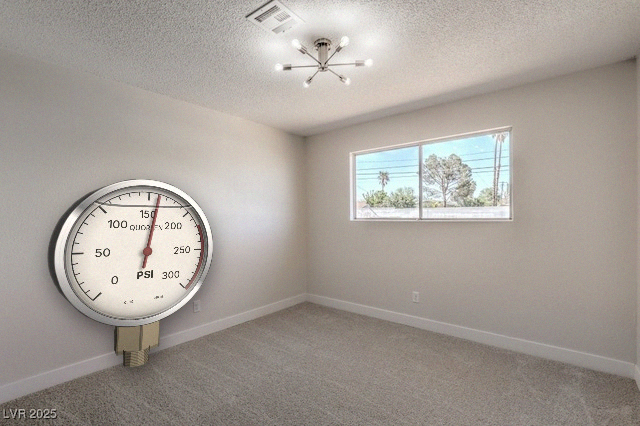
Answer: 160
